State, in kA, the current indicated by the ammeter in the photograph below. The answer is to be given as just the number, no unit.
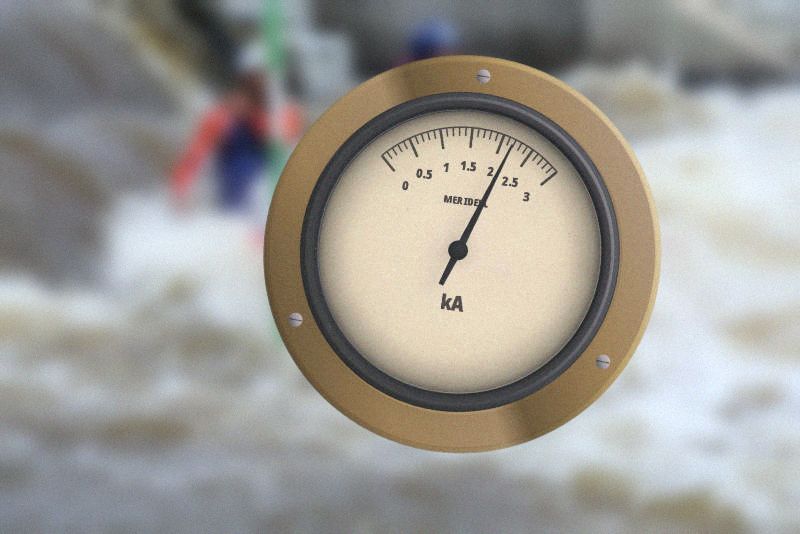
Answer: 2.2
